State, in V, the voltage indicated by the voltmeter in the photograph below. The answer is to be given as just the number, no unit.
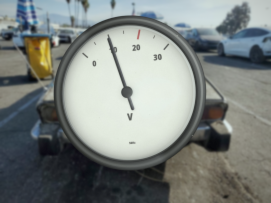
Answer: 10
